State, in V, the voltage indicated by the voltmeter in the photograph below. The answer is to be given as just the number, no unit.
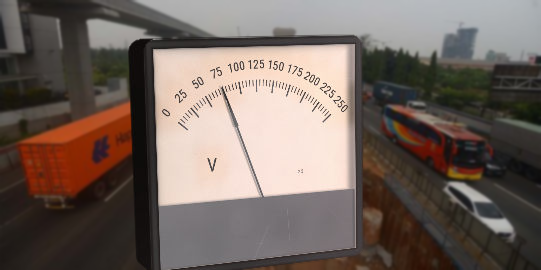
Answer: 75
